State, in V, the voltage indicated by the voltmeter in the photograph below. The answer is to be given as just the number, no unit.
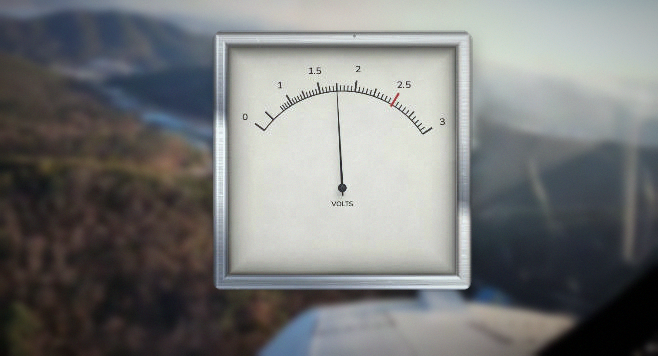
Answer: 1.75
